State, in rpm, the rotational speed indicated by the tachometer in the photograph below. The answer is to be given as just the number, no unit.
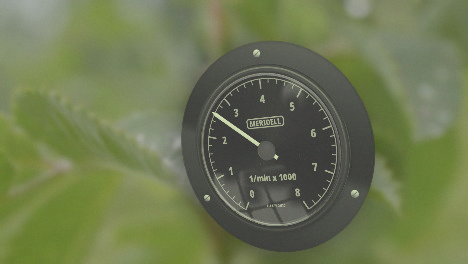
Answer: 2600
